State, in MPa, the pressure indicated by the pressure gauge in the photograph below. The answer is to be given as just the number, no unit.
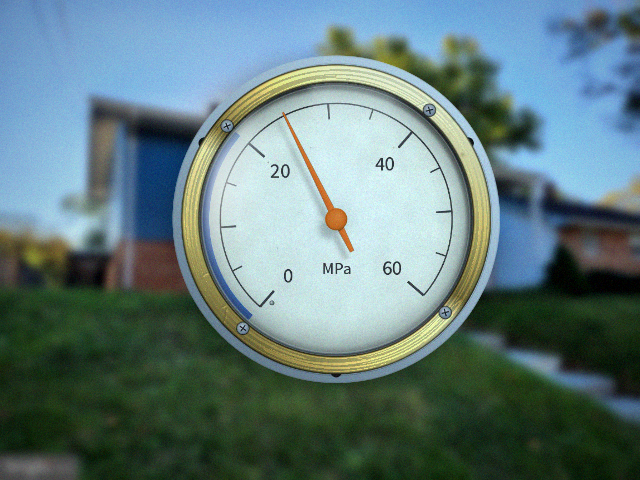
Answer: 25
